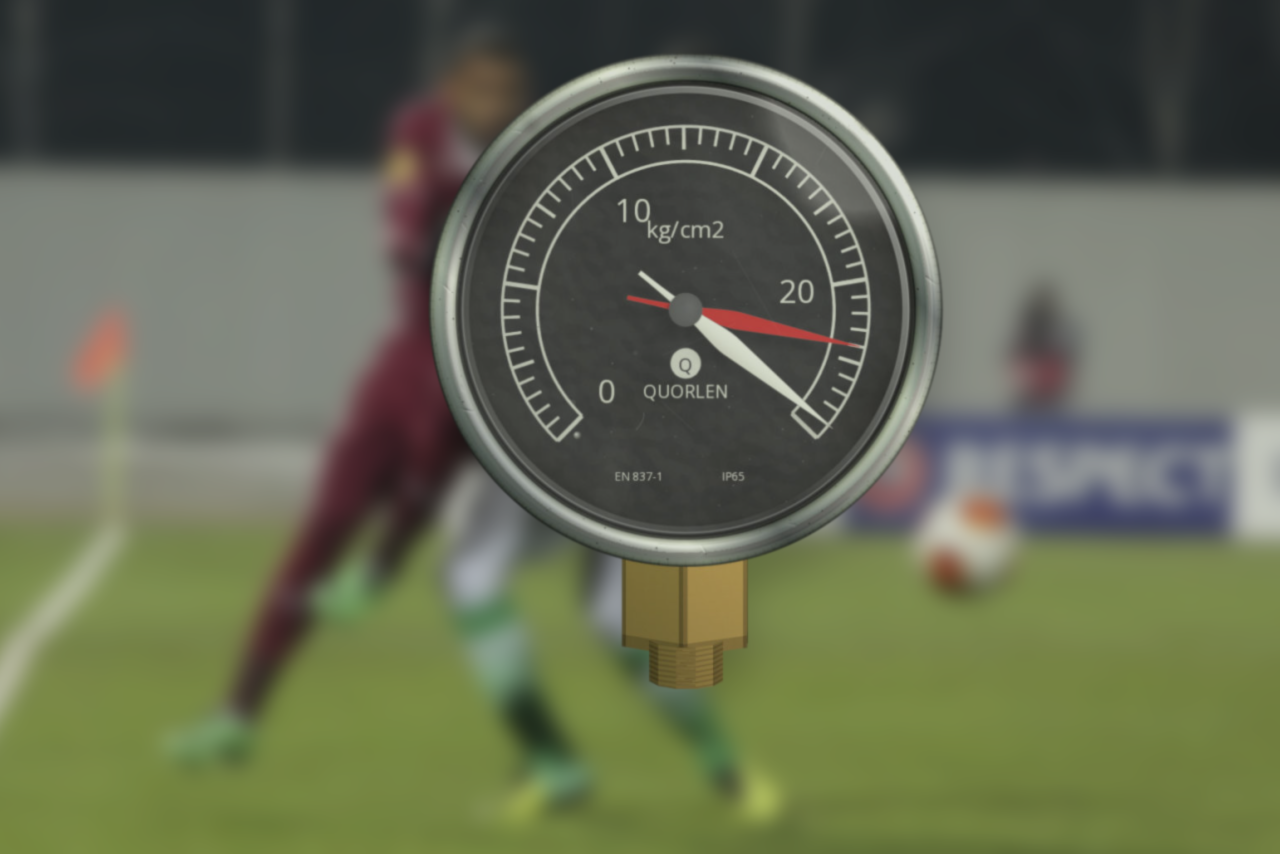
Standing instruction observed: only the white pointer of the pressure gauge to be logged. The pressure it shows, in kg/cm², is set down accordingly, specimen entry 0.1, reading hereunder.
24.5
